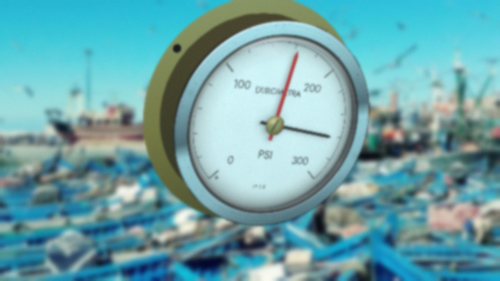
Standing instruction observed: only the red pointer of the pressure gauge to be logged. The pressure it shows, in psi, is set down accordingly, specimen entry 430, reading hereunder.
160
